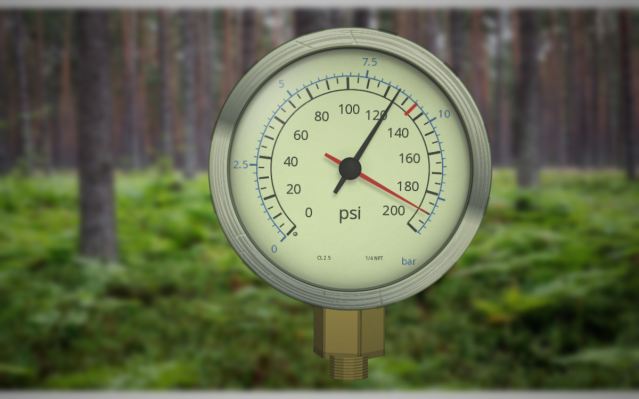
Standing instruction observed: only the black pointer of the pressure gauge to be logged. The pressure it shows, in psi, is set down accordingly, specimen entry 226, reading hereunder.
125
